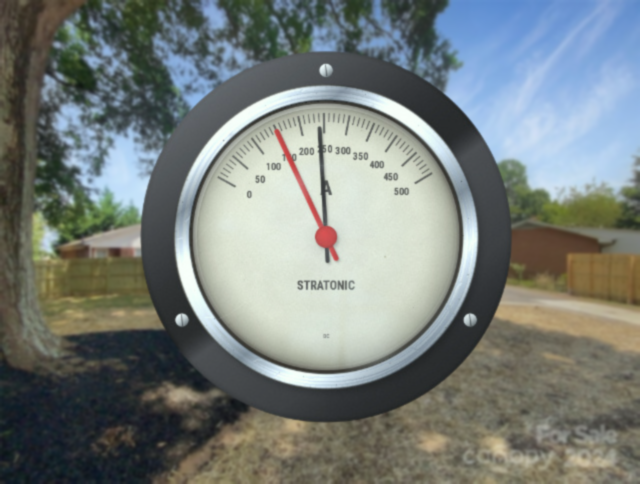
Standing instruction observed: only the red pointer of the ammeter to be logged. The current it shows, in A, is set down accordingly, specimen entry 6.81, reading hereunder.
150
